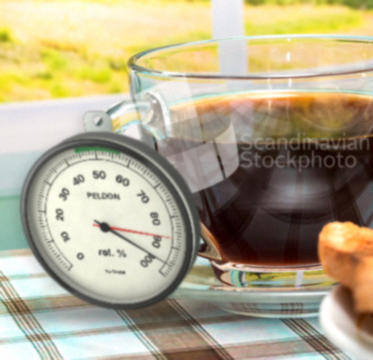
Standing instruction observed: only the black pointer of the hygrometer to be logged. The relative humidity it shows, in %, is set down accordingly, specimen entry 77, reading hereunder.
95
